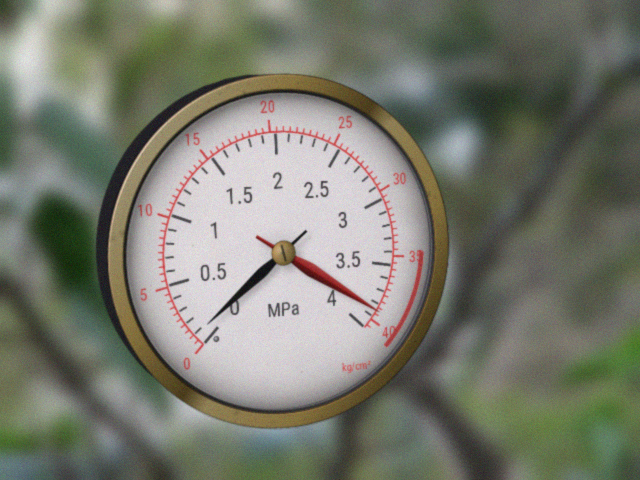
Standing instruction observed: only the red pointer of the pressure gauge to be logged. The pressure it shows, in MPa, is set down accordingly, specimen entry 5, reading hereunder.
3.85
